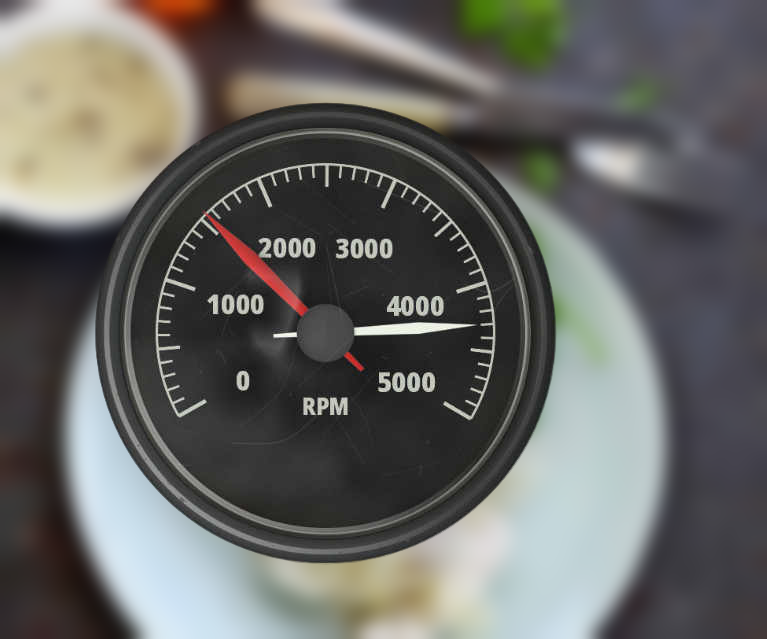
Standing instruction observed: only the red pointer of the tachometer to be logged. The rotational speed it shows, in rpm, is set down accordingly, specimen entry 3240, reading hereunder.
1550
